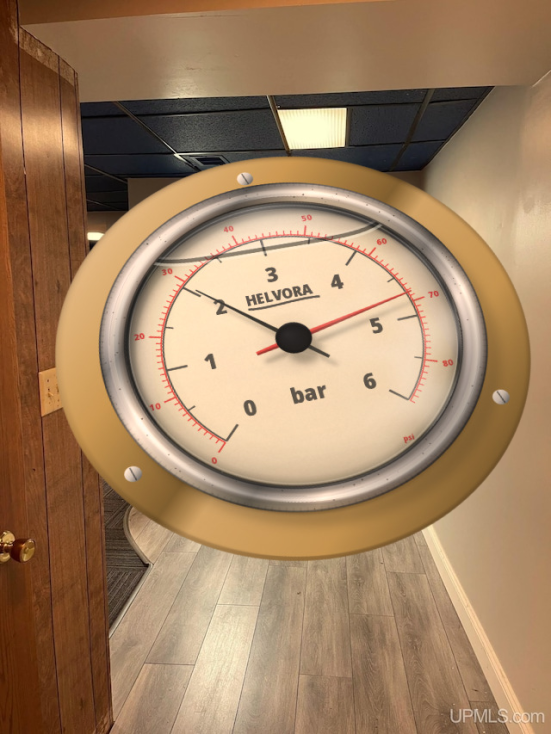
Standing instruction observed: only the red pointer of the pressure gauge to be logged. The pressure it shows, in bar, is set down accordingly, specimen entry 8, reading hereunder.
4.75
